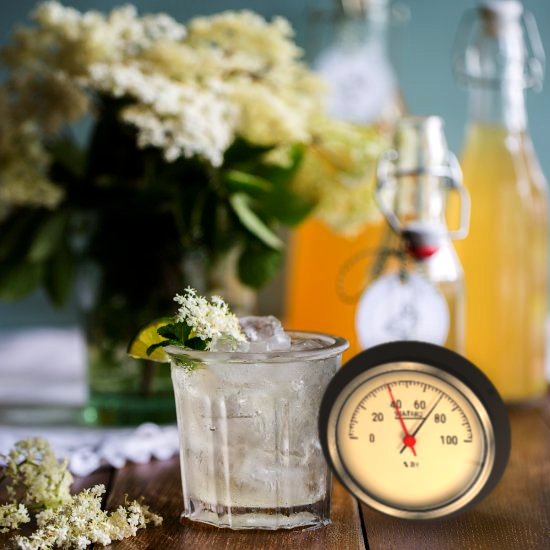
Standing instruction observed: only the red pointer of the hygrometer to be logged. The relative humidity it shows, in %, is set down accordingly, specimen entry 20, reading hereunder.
40
